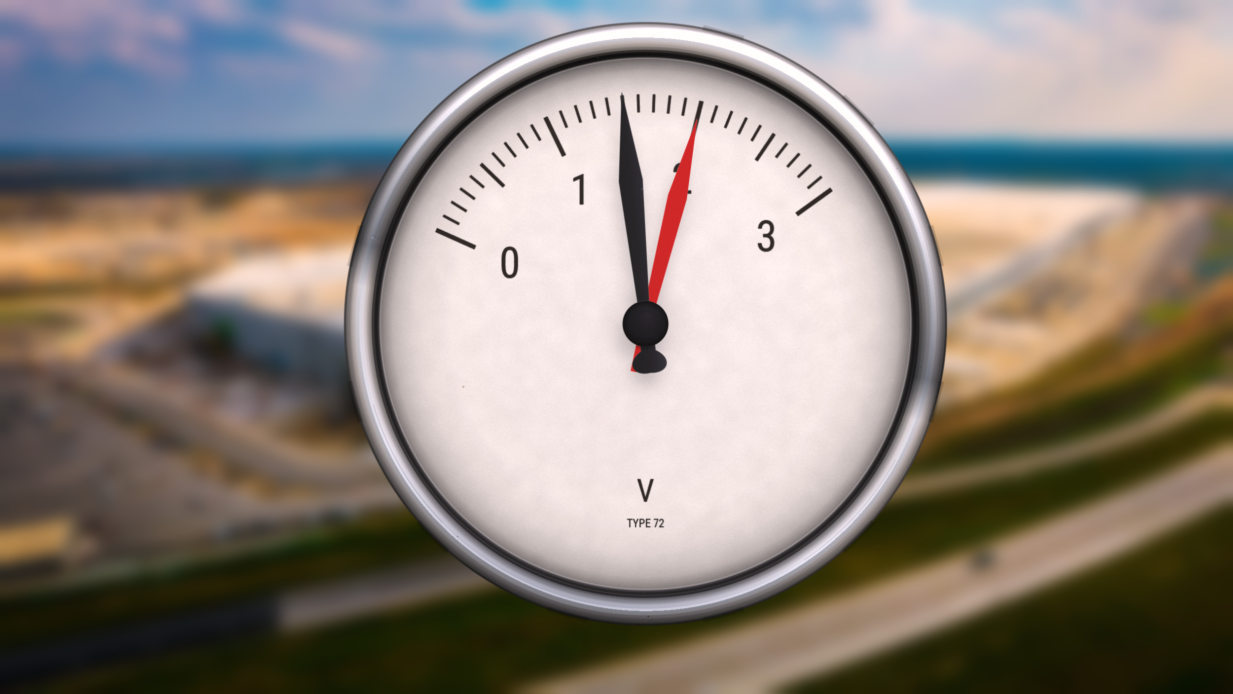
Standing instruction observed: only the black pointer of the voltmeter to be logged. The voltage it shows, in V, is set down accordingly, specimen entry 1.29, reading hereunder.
1.5
